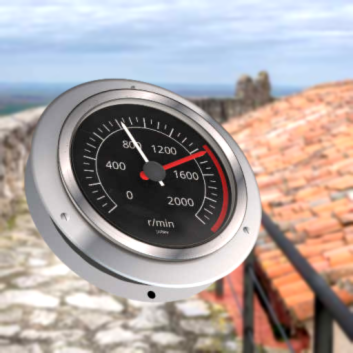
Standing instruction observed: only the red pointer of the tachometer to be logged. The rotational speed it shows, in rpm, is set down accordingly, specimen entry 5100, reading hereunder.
1450
